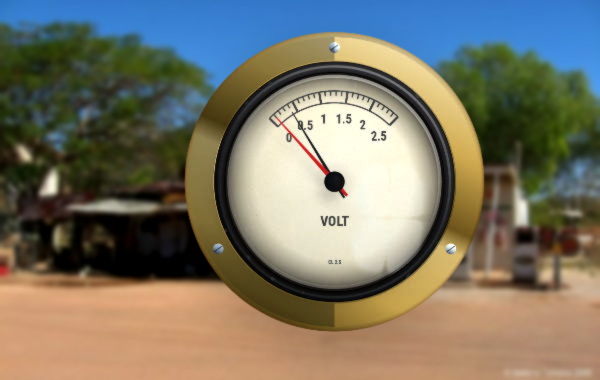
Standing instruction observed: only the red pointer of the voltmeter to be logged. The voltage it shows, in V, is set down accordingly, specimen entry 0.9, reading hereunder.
0.1
